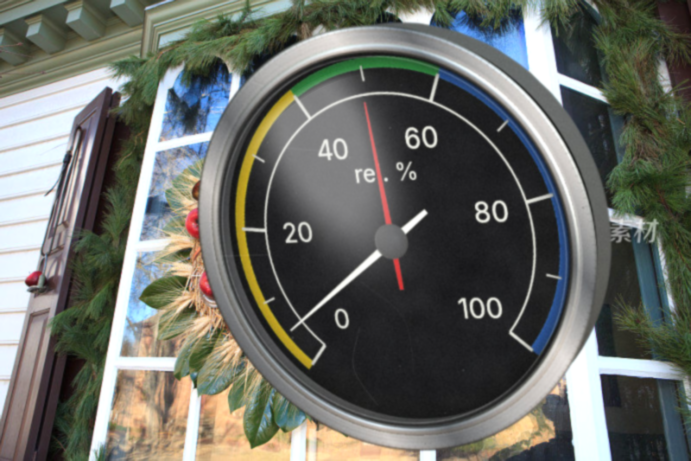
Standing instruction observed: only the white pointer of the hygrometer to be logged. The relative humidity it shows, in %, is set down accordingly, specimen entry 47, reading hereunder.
5
